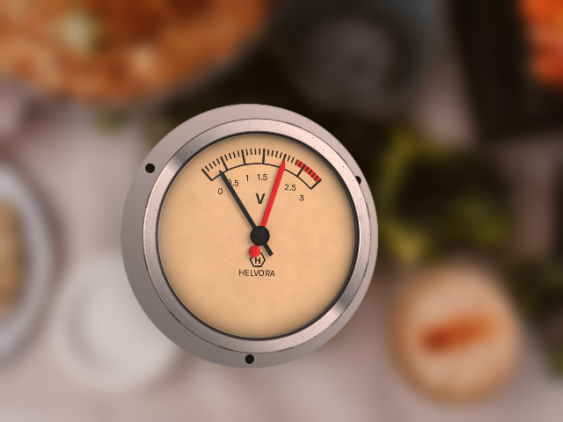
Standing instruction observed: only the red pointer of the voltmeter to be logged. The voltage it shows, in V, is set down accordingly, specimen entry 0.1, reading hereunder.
2
